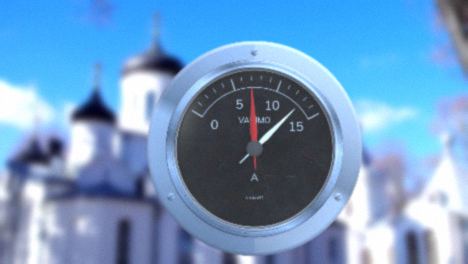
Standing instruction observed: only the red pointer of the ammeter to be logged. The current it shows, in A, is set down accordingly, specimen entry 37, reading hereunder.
7
